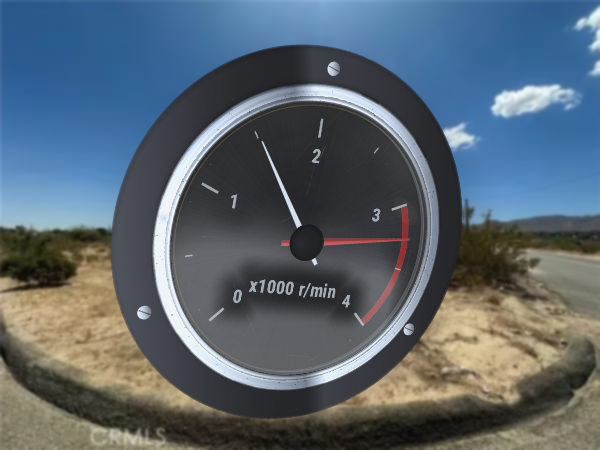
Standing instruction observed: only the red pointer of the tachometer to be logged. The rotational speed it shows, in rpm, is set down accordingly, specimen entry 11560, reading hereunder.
3250
